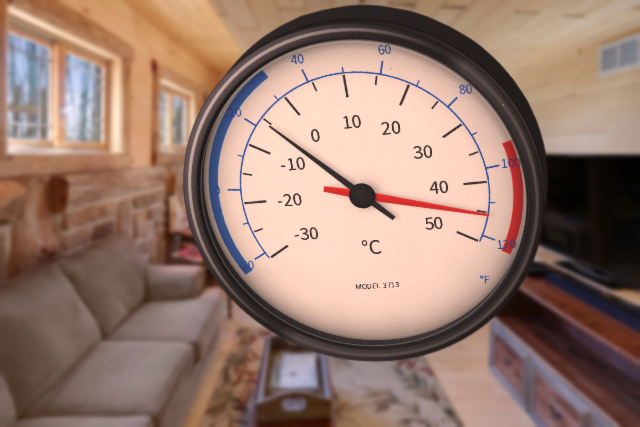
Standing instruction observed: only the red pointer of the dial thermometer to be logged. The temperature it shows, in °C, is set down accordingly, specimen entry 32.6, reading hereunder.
45
